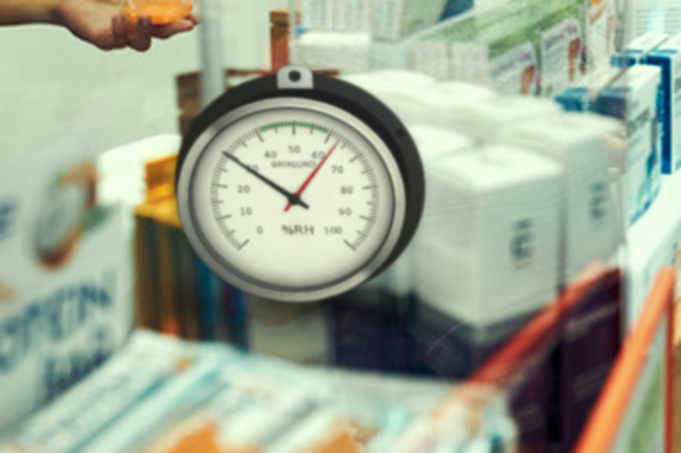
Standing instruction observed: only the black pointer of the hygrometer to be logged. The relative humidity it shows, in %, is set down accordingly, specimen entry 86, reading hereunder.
30
